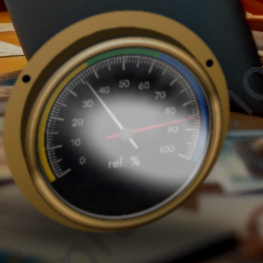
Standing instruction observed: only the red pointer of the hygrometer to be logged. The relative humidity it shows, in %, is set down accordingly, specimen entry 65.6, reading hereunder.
85
